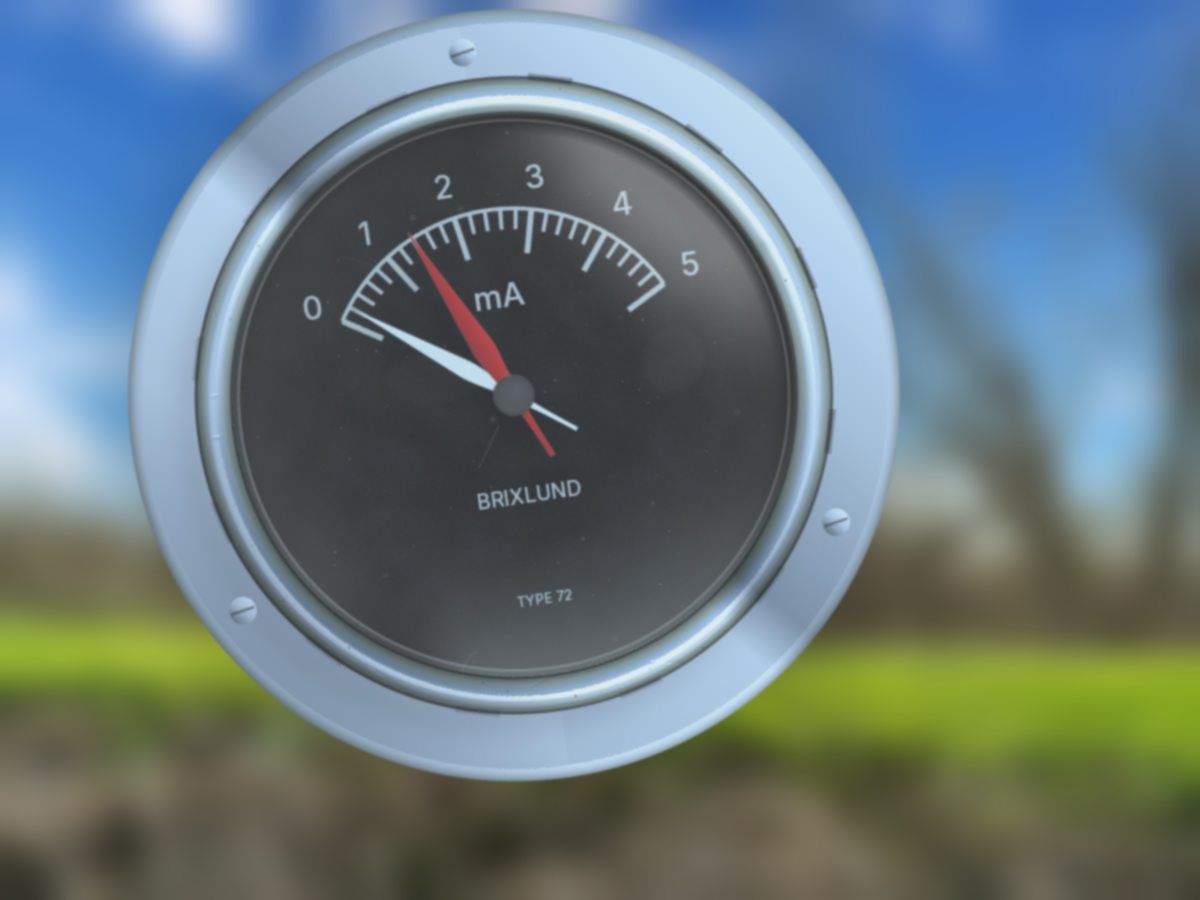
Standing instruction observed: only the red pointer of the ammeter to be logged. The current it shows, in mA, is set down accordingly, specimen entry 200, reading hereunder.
1.4
